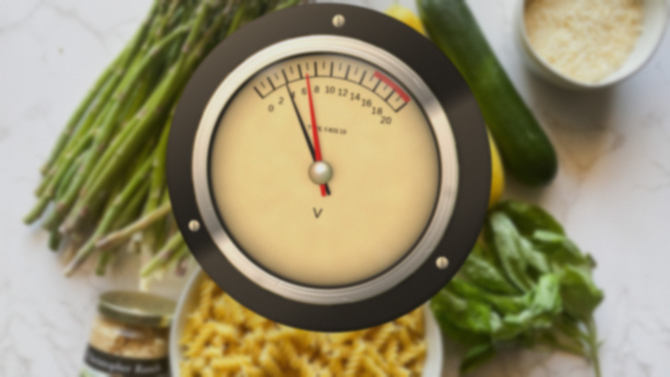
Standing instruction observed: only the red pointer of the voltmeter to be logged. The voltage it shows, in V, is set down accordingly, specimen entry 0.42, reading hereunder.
7
